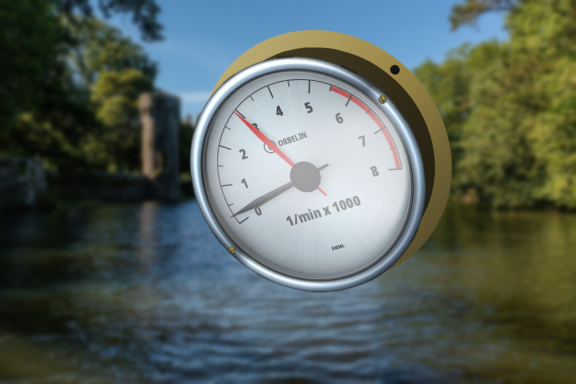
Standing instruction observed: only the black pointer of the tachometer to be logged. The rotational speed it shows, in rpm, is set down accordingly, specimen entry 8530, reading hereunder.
250
